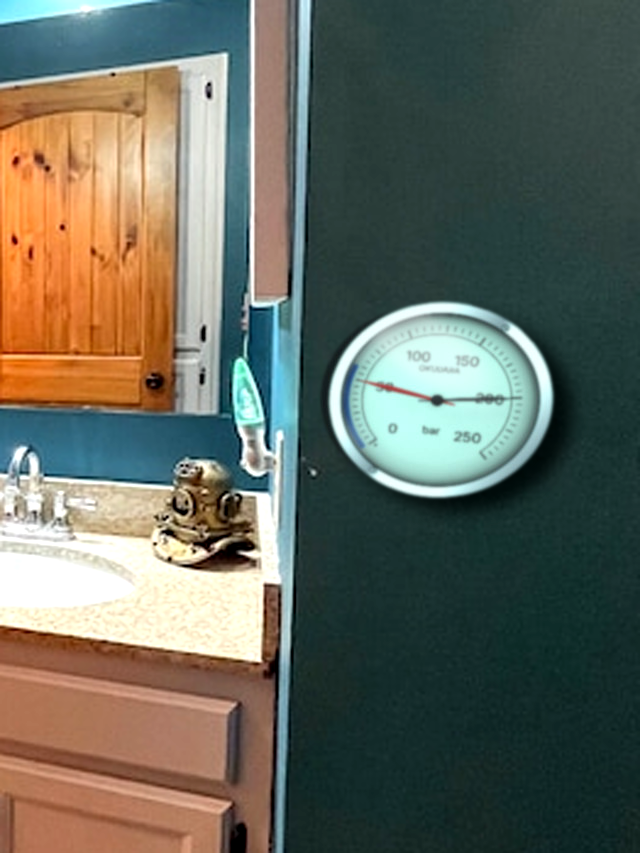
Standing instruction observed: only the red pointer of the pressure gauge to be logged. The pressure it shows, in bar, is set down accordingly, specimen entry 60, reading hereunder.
50
